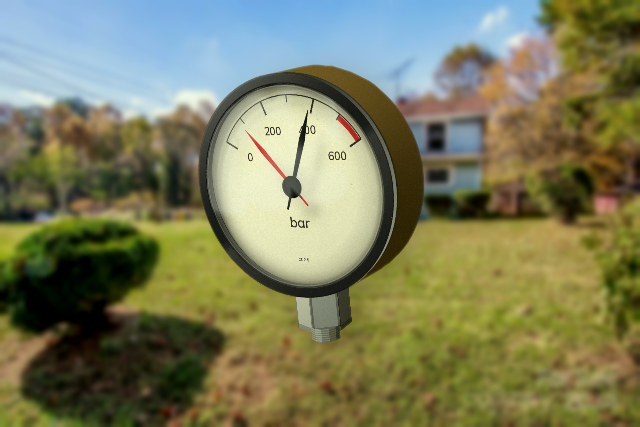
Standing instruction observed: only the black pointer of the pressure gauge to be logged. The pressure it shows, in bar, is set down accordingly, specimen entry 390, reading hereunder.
400
